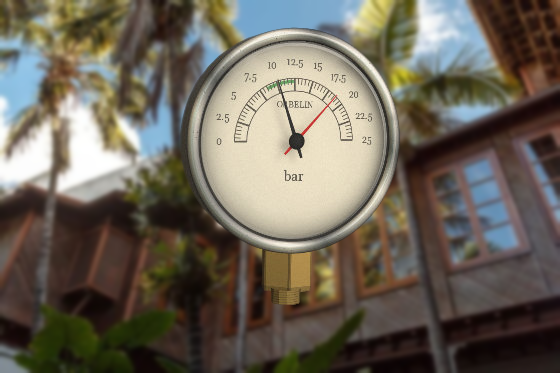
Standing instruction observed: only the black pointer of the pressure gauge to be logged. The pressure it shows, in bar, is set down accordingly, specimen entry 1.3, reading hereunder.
10
